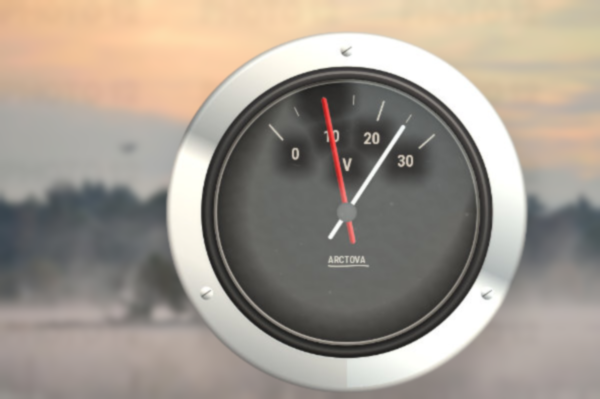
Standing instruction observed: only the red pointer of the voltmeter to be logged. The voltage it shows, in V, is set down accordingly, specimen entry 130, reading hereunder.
10
